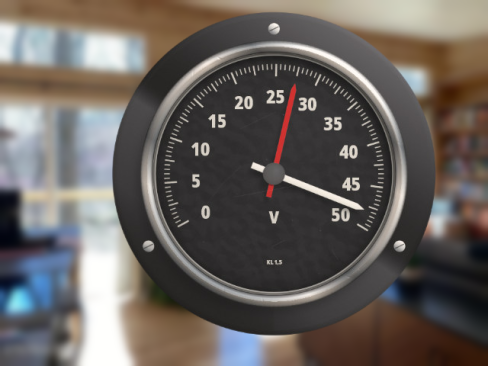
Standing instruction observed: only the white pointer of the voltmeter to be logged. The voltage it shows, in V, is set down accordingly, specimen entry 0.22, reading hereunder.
48
